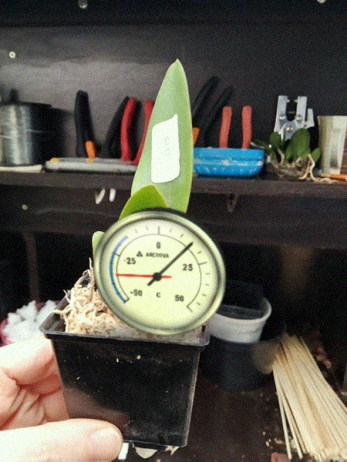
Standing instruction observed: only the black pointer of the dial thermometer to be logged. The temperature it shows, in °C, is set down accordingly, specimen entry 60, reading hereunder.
15
